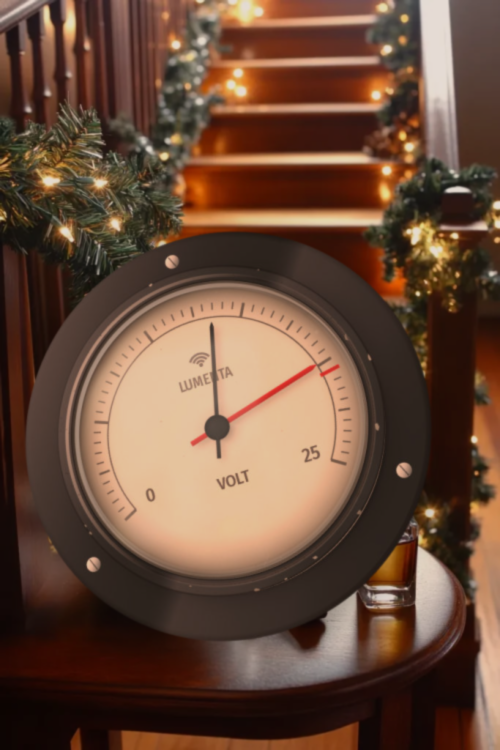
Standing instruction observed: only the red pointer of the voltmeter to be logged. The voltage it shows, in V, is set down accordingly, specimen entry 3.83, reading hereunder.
20
